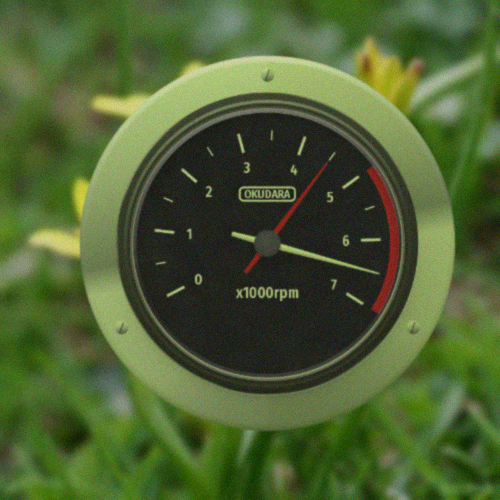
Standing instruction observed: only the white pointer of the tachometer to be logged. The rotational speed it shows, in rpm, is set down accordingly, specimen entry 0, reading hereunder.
6500
